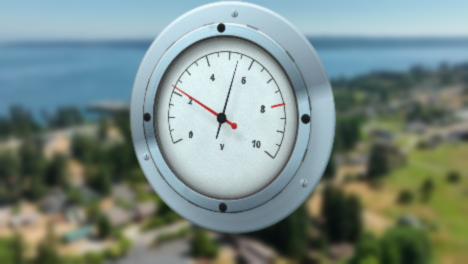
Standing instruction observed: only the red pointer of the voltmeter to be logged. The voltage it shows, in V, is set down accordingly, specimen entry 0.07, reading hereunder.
2.25
